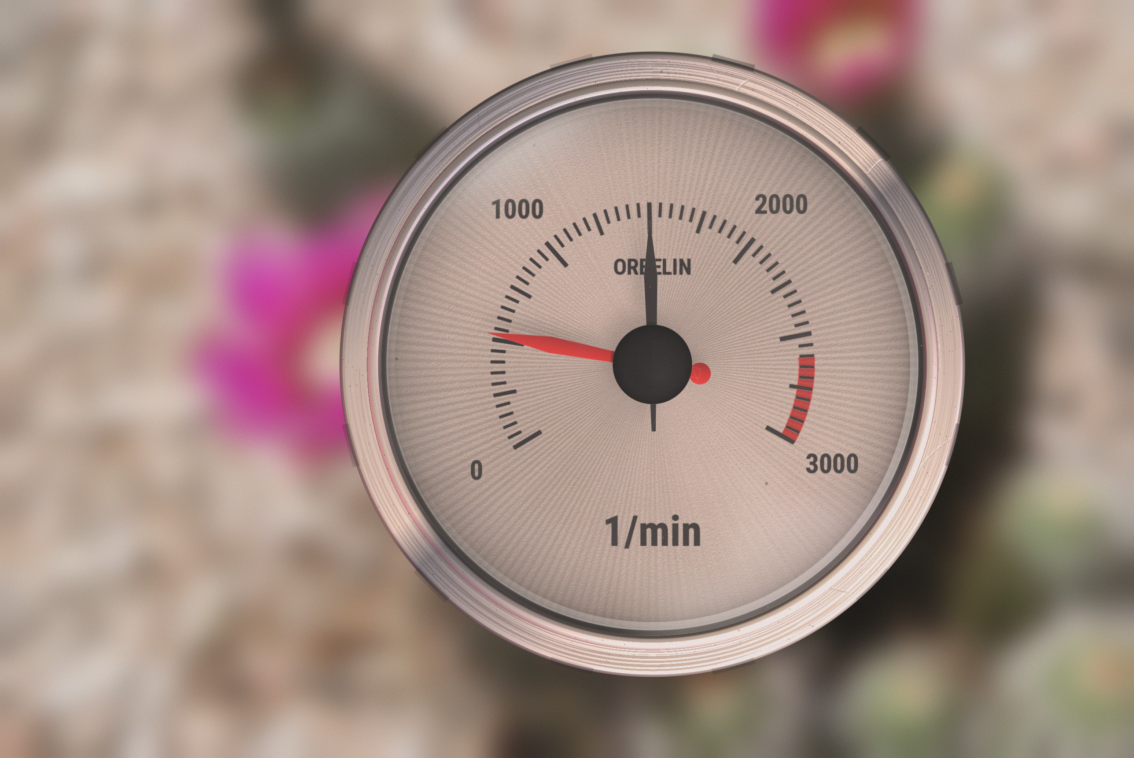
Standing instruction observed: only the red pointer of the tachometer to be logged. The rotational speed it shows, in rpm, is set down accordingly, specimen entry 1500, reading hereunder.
525
